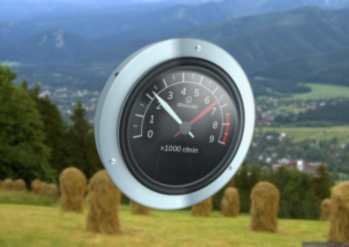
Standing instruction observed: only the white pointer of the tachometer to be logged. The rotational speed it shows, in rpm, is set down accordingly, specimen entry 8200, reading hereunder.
2250
